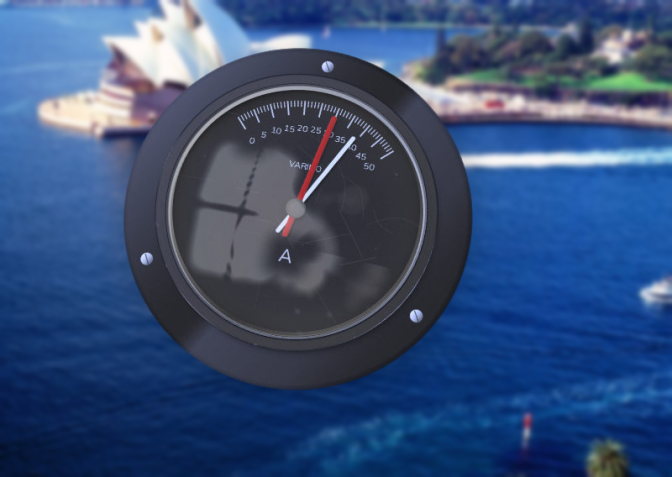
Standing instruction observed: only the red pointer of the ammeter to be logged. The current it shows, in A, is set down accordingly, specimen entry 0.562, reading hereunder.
30
